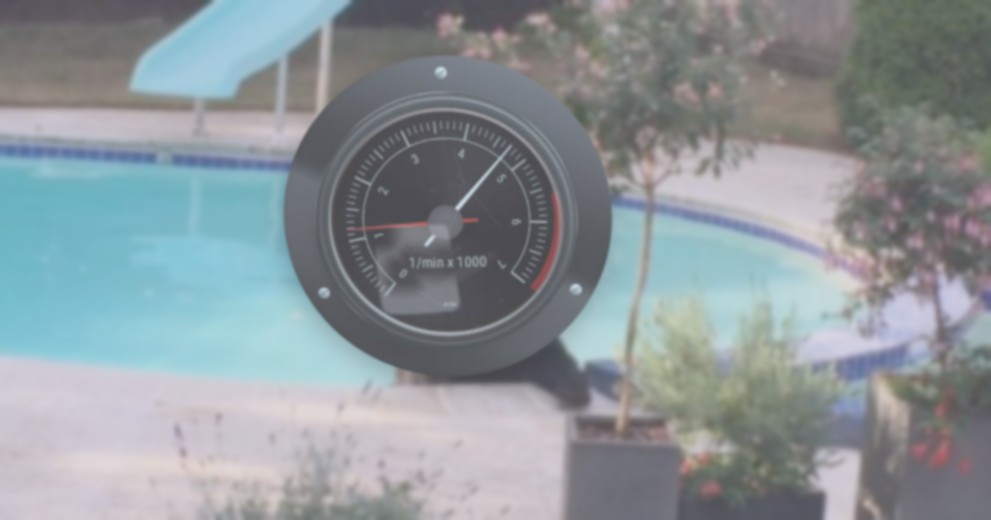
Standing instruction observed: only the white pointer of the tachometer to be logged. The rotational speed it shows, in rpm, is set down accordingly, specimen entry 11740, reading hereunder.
4700
